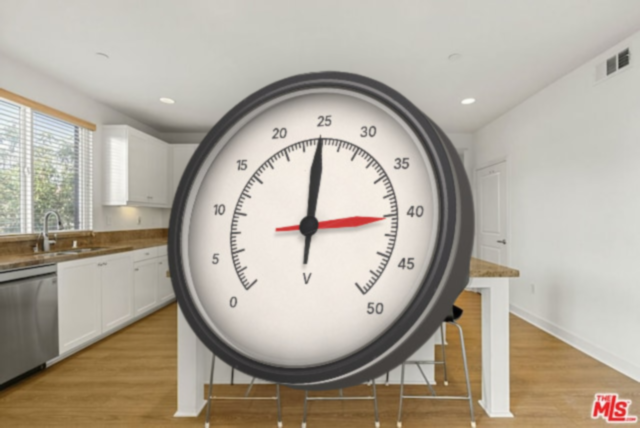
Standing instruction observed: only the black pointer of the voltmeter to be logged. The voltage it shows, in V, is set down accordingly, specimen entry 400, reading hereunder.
25
